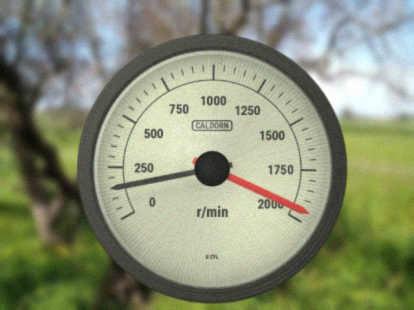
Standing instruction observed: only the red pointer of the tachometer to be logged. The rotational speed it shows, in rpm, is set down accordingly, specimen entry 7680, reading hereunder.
1950
